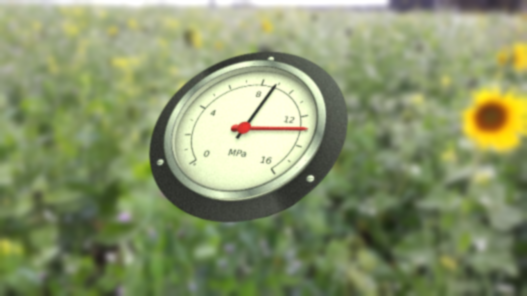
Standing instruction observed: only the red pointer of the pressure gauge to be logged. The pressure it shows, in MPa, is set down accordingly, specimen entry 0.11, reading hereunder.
13
